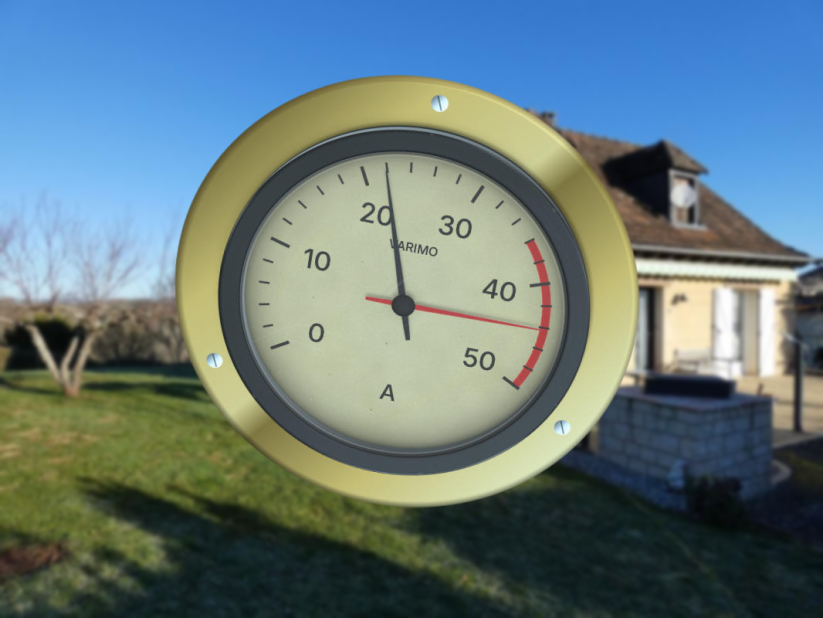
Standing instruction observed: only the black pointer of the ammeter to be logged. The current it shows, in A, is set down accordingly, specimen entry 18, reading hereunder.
22
